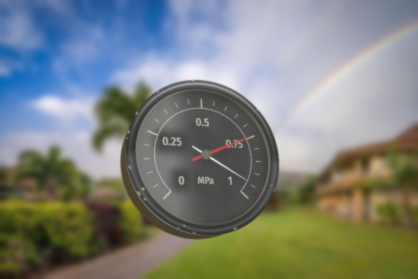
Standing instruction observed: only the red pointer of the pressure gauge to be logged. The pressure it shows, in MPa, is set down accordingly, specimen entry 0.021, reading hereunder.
0.75
